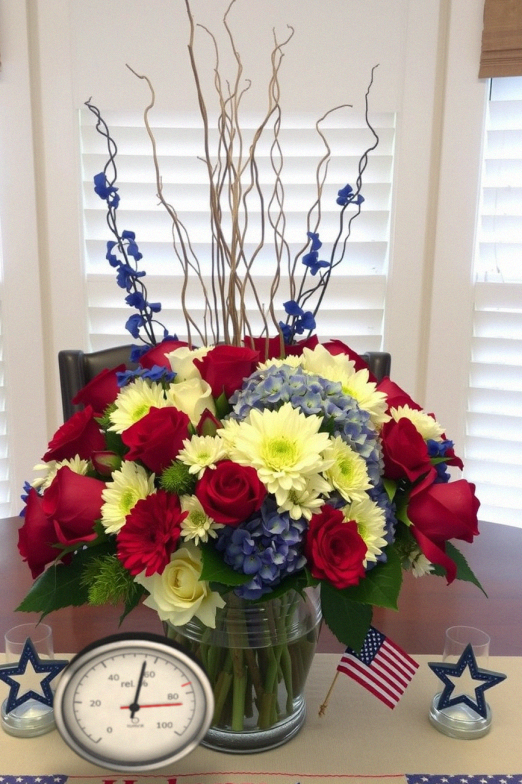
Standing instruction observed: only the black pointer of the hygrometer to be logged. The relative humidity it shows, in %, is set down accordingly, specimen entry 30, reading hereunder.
56
